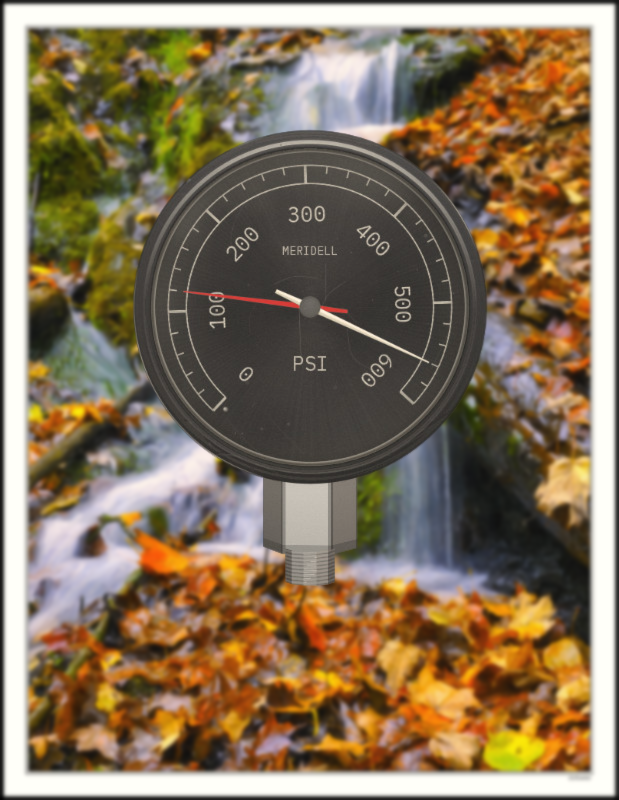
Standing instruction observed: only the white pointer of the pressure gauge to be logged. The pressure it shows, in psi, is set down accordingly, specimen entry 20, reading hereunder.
560
